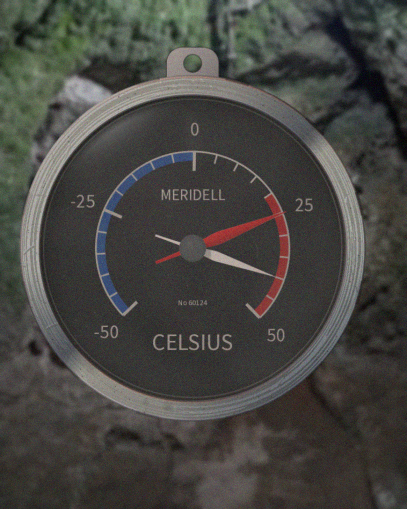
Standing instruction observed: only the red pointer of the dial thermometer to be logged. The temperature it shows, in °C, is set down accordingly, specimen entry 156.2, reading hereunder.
25
